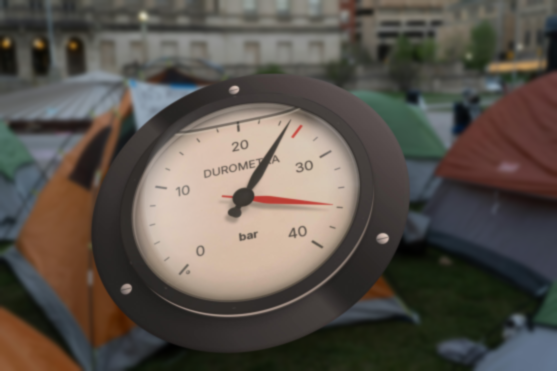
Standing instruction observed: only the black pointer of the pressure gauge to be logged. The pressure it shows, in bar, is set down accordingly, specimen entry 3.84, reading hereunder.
25
